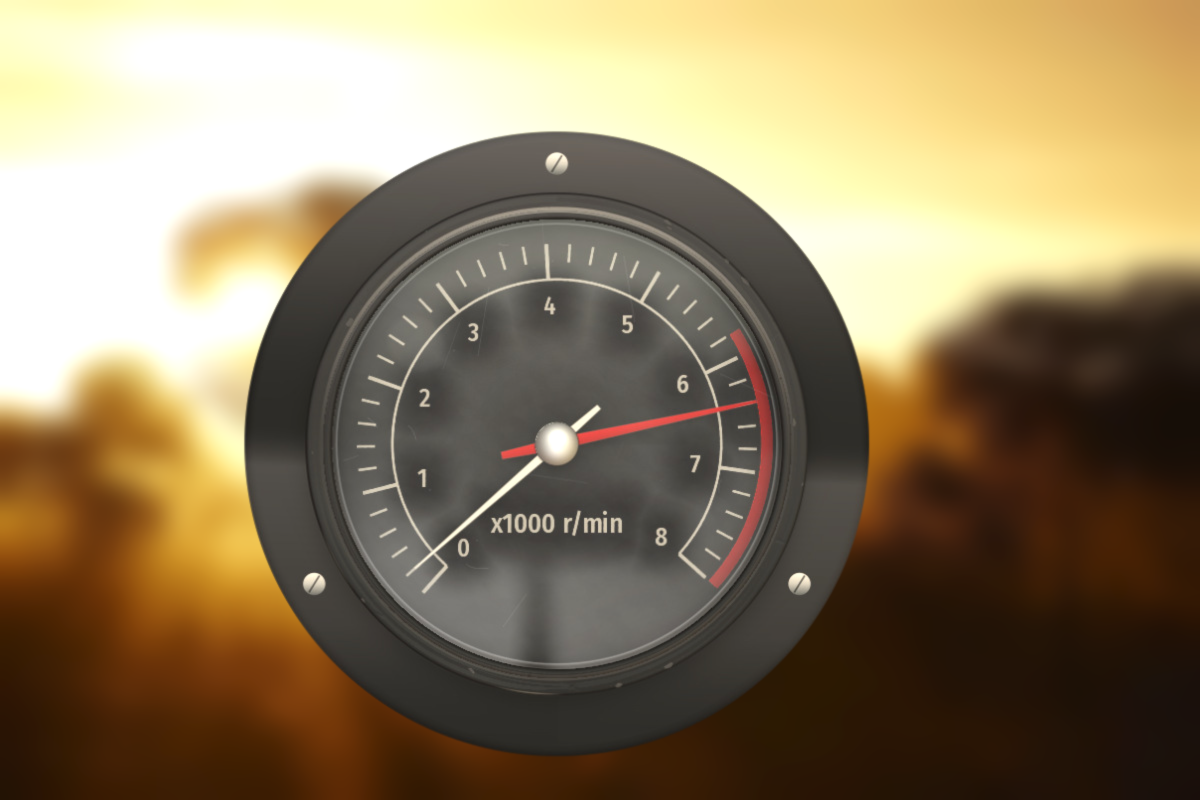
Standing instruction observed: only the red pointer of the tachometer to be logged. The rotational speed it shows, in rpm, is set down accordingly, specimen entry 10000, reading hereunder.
6400
